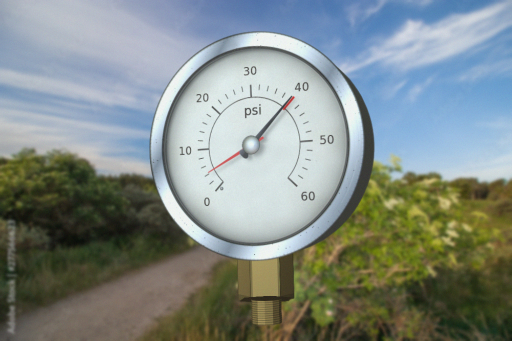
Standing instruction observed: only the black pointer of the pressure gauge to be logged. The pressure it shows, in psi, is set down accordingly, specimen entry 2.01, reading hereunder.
40
